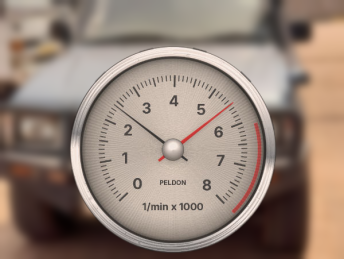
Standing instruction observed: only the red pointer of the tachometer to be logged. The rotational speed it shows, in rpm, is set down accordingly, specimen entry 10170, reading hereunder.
5500
